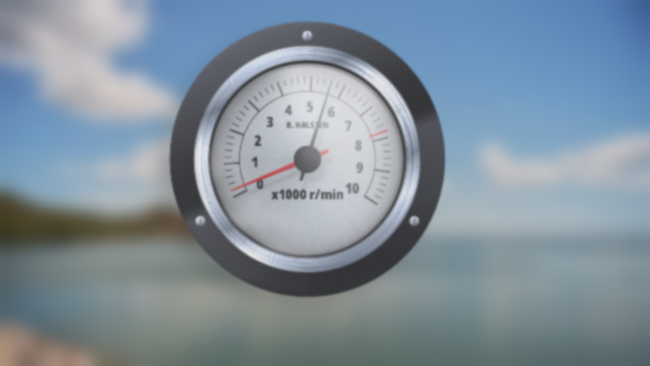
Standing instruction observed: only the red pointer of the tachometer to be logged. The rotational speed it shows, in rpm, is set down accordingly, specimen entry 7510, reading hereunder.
200
